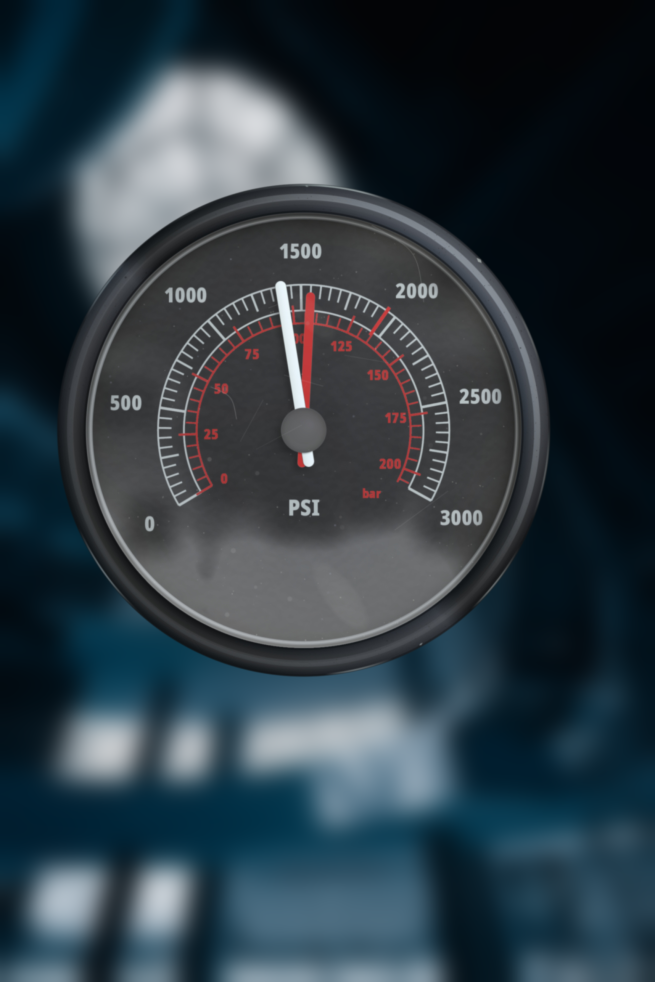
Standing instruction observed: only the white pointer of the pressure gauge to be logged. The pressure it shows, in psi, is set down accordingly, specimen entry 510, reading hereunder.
1400
